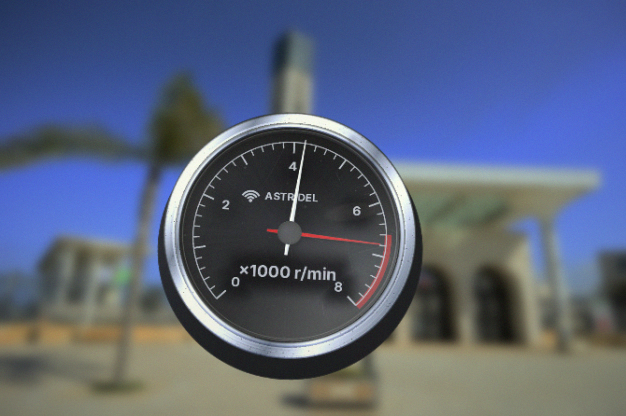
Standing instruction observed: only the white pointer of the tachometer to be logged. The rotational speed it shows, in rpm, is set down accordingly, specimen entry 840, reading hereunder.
4200
